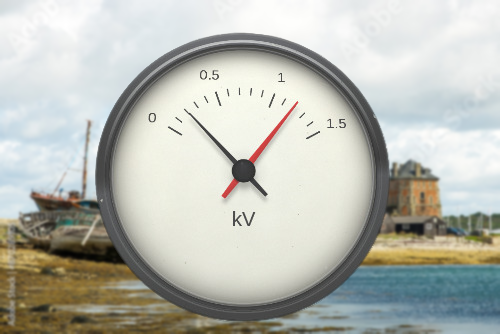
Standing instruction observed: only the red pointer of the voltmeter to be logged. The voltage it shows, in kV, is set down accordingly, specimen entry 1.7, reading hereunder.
1.2
